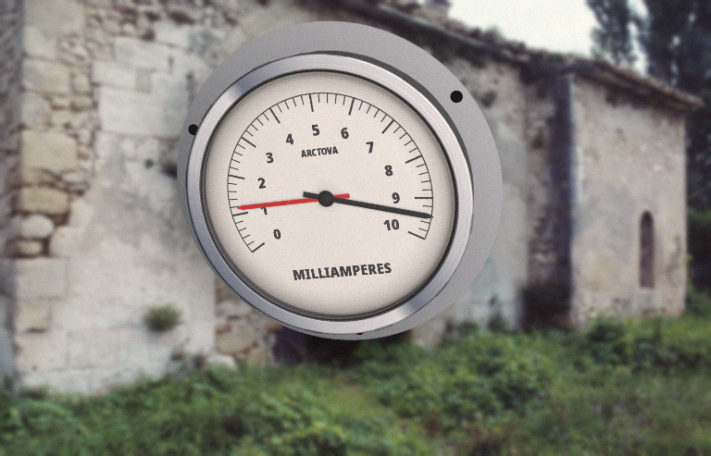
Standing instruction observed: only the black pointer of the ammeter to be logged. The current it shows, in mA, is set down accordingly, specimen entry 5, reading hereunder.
9.4
